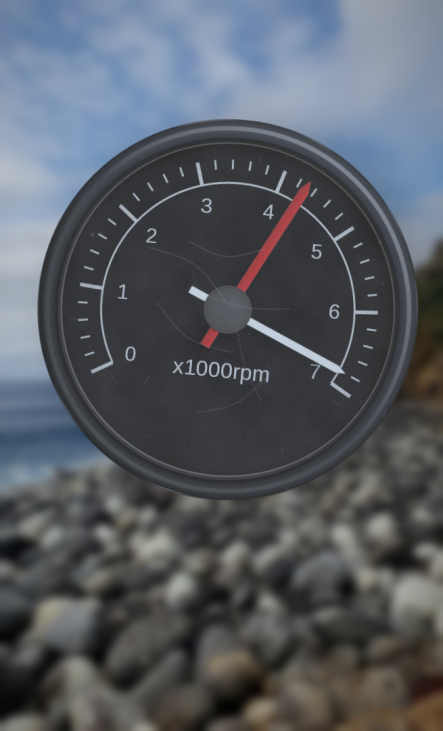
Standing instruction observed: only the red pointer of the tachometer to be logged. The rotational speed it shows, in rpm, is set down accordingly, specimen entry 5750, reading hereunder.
4300
